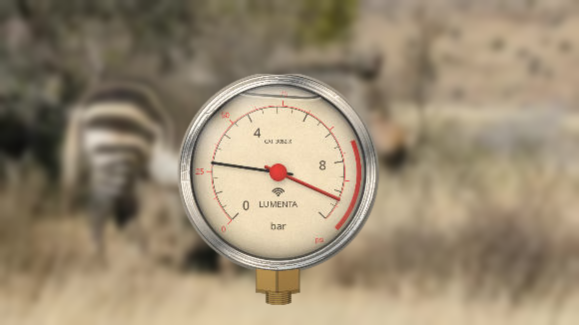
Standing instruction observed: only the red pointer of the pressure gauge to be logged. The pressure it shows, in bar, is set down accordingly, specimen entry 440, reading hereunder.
9.25
